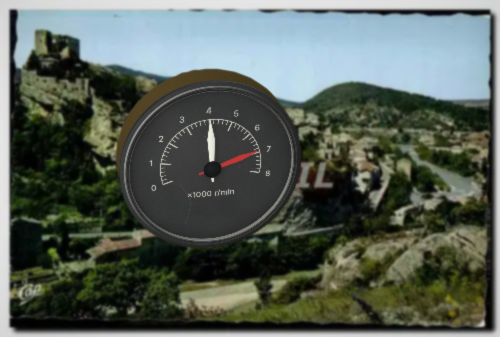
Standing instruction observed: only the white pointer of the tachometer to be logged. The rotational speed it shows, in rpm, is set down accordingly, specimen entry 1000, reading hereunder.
4000
